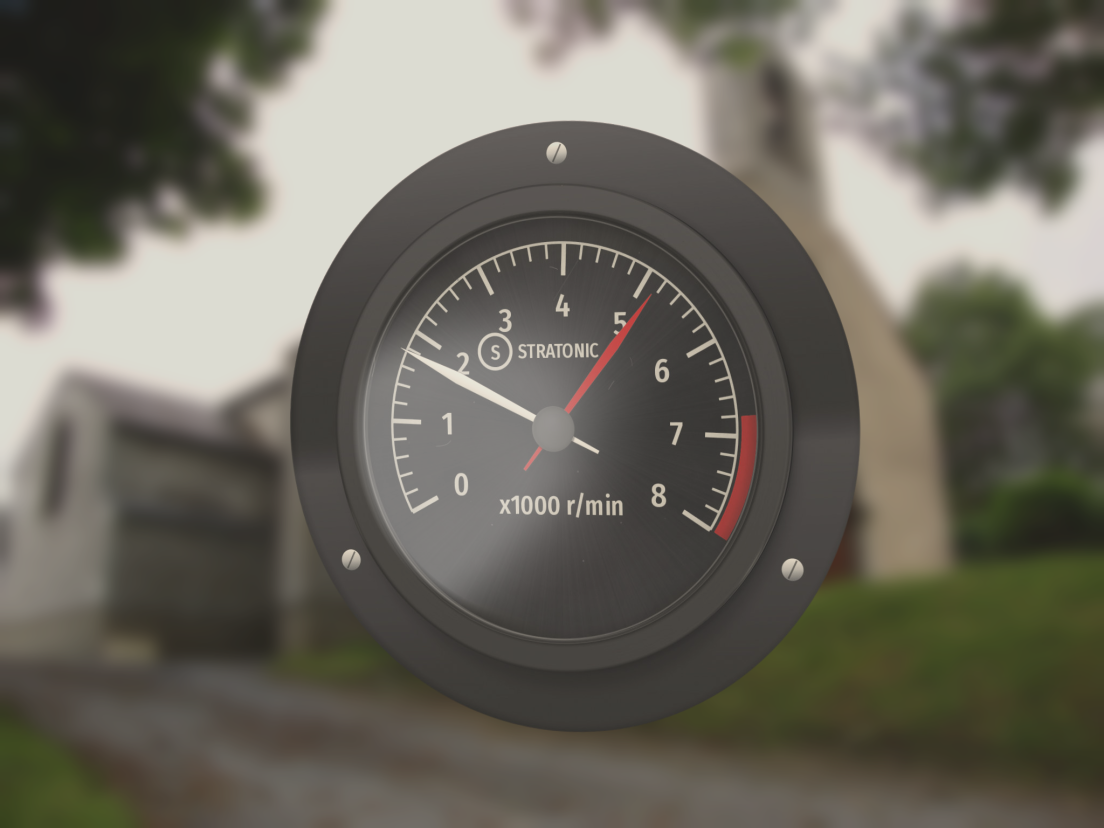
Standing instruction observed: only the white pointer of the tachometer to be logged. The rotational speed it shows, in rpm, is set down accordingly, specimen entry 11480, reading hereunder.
1800
